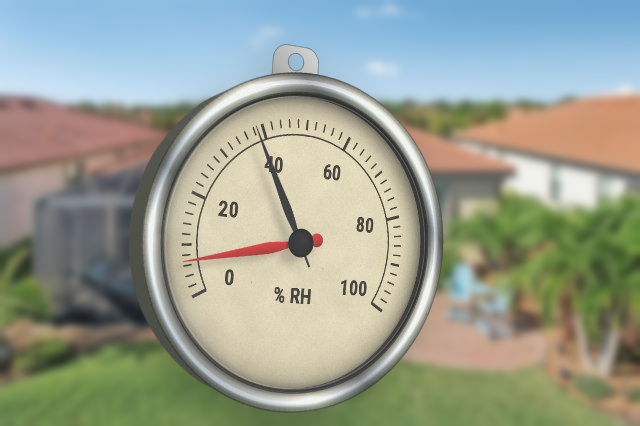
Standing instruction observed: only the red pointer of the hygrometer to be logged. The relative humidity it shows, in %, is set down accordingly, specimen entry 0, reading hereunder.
7
